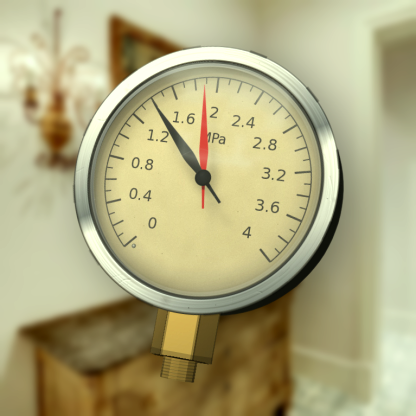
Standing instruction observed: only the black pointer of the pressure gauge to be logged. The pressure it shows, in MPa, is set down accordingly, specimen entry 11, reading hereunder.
1.4
